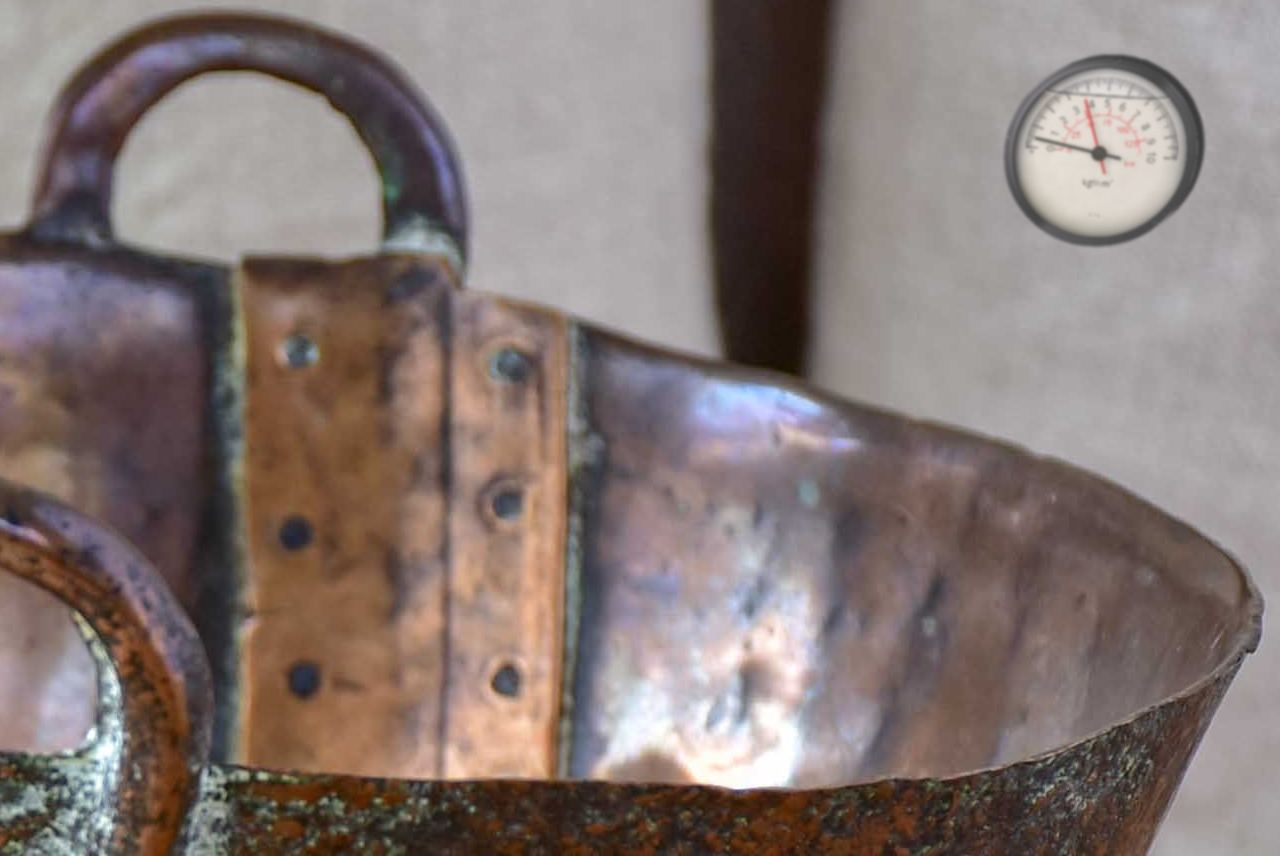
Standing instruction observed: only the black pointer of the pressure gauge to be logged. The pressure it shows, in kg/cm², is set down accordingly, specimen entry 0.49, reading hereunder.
0.5
